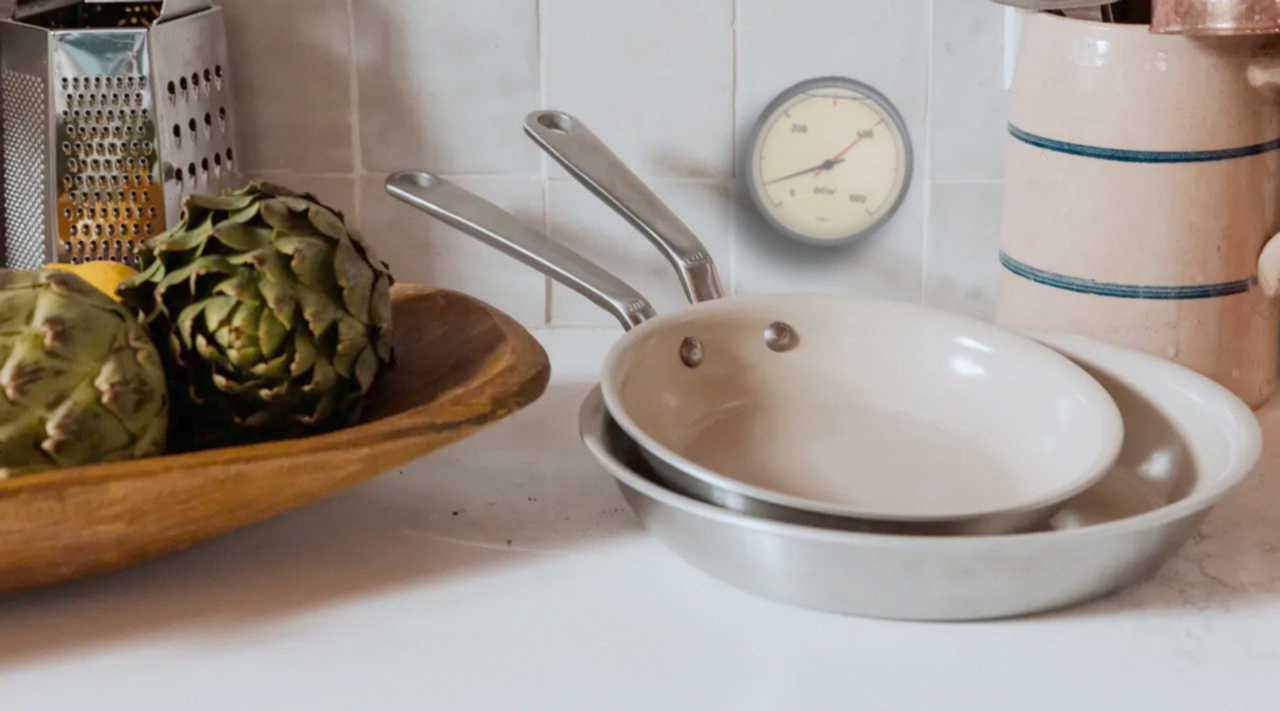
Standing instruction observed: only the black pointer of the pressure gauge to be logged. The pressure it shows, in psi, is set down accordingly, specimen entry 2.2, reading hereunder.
50
